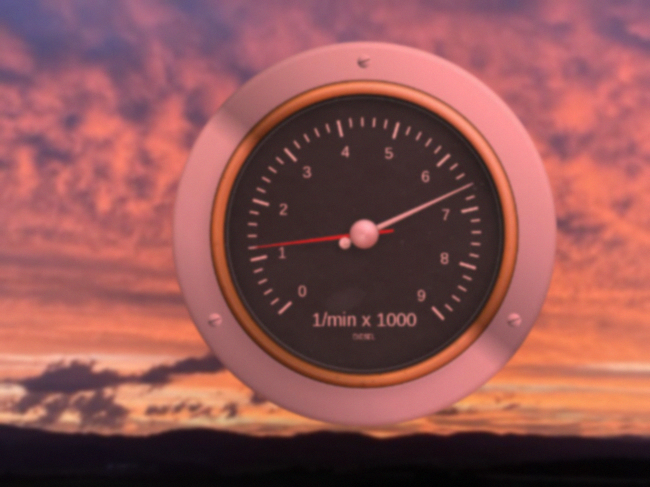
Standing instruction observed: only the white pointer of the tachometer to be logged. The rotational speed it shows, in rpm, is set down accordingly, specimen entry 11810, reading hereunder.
6600
